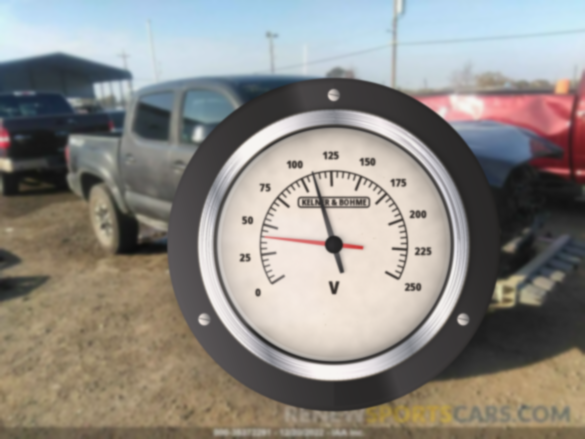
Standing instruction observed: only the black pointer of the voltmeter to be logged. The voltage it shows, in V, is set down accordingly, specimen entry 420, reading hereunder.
110
